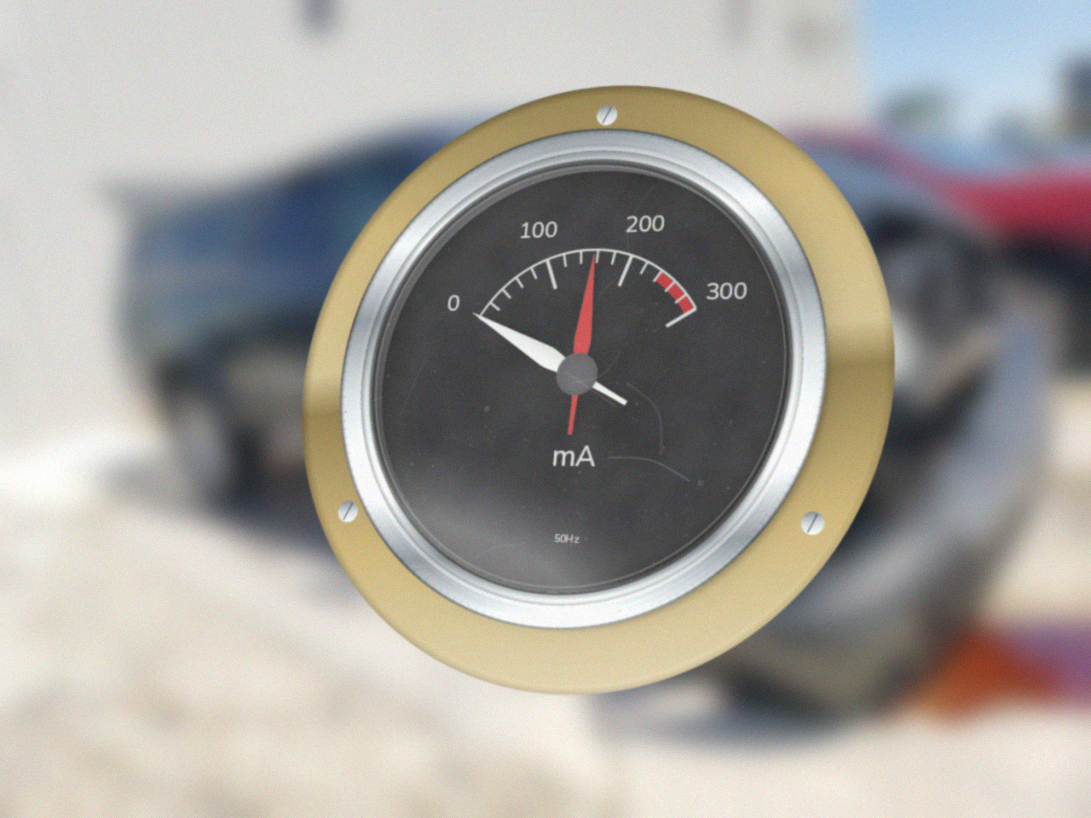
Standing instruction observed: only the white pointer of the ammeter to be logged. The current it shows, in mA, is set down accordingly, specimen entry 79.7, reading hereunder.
0
